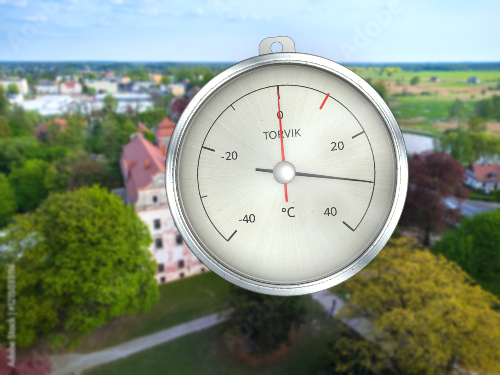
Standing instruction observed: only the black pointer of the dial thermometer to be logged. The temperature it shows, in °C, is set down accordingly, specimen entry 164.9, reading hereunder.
30
